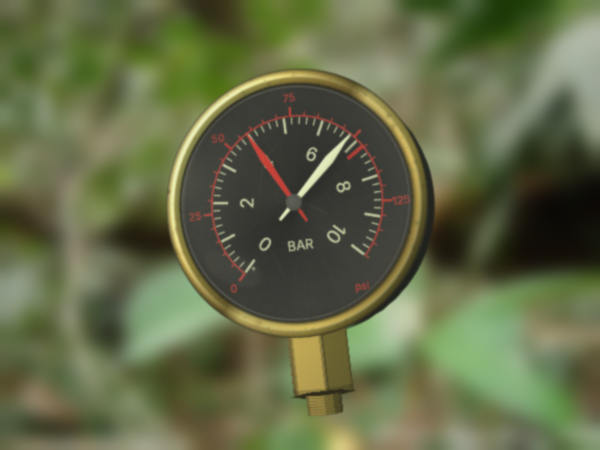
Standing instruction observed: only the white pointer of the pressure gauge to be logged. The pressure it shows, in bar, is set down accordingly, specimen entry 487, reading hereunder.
6.8
